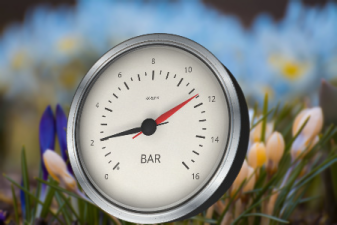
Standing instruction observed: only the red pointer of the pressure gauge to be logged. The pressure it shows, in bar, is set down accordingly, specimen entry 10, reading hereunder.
11.5
